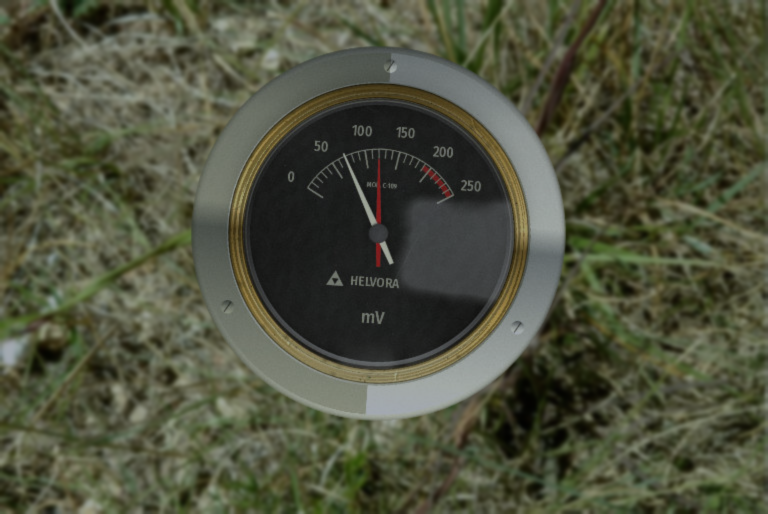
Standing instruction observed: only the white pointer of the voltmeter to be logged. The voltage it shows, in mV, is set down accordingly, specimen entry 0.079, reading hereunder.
70
